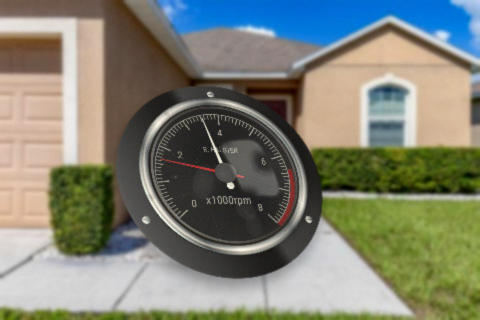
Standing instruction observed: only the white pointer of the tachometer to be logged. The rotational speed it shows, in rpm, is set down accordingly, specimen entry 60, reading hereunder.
3500
